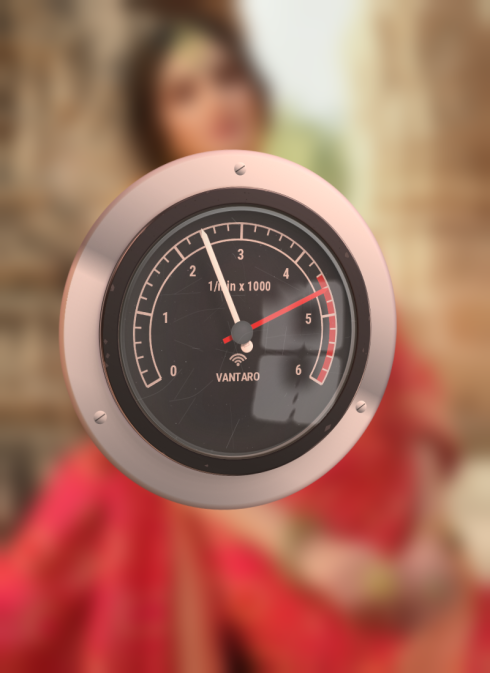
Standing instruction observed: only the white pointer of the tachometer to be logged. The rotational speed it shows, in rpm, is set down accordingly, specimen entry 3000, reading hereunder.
2400
